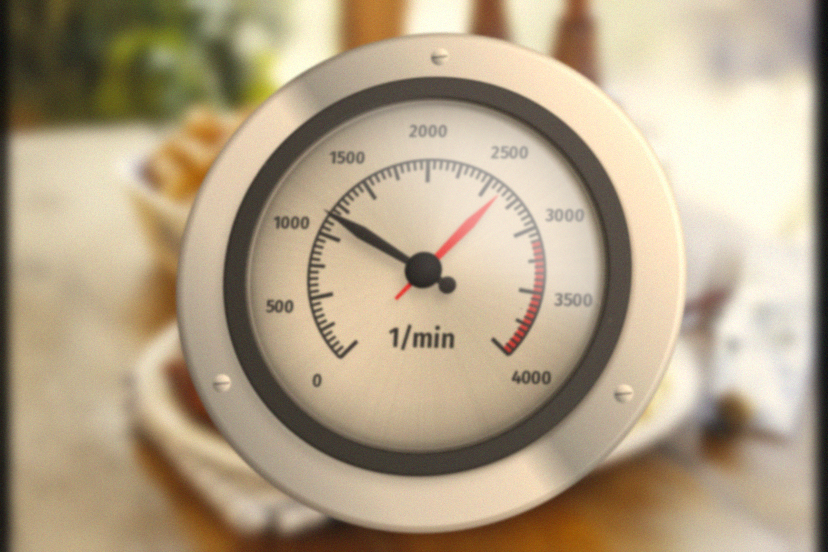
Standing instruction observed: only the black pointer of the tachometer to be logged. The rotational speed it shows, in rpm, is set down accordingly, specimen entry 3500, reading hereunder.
1150
